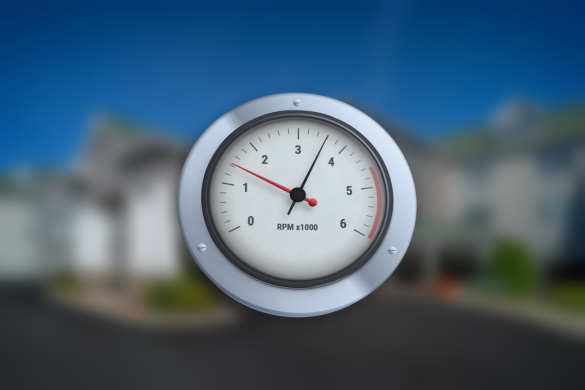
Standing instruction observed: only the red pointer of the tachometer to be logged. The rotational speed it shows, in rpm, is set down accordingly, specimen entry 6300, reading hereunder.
1400
